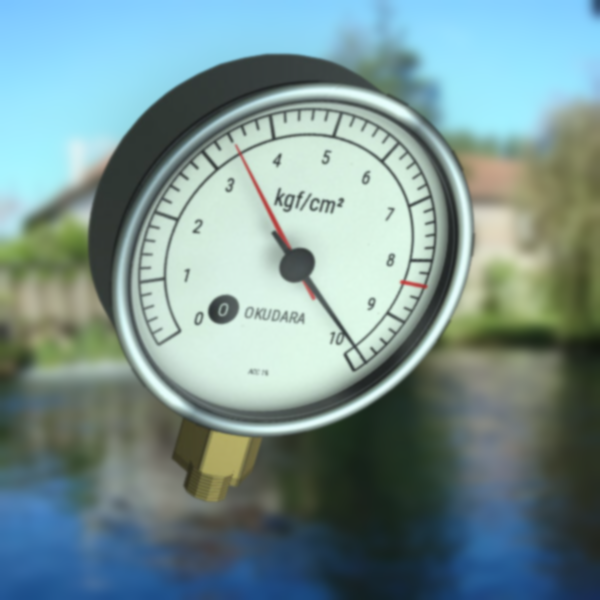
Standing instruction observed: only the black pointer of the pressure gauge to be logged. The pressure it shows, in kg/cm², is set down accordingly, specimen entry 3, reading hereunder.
9.8
